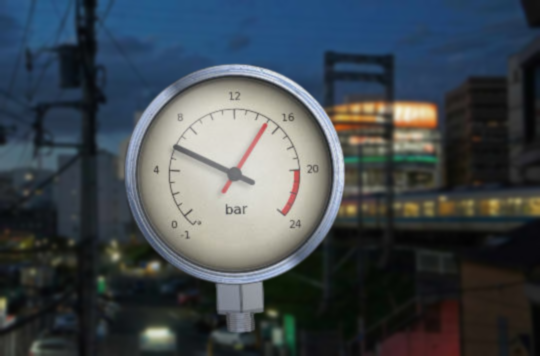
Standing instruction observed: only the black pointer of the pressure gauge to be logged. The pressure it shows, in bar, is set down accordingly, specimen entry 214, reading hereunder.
6
